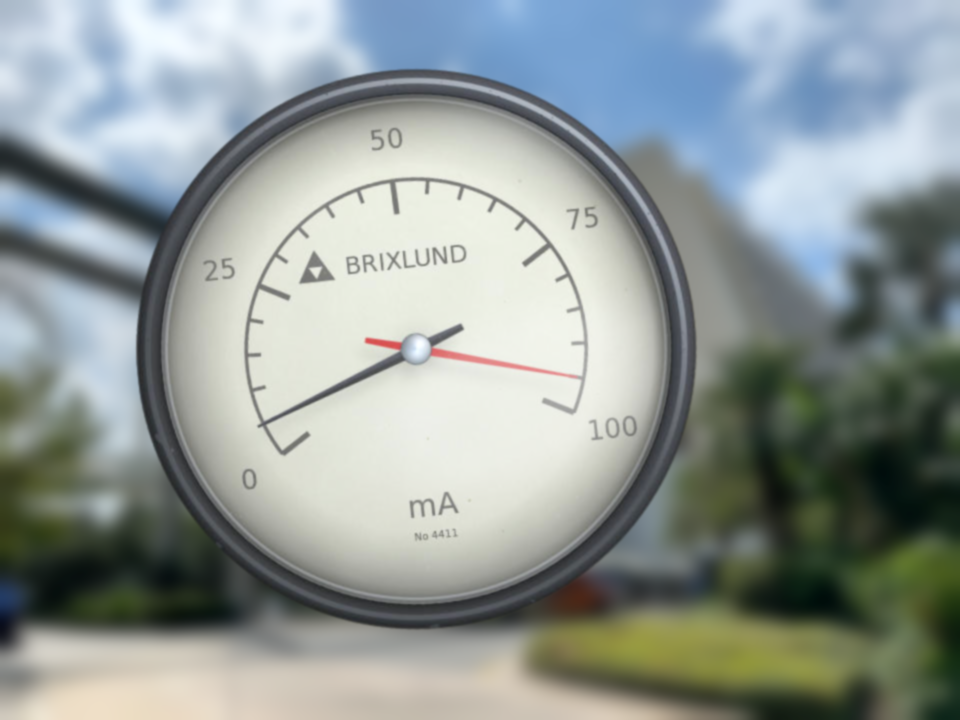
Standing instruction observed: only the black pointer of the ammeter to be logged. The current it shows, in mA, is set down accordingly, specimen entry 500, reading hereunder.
5
